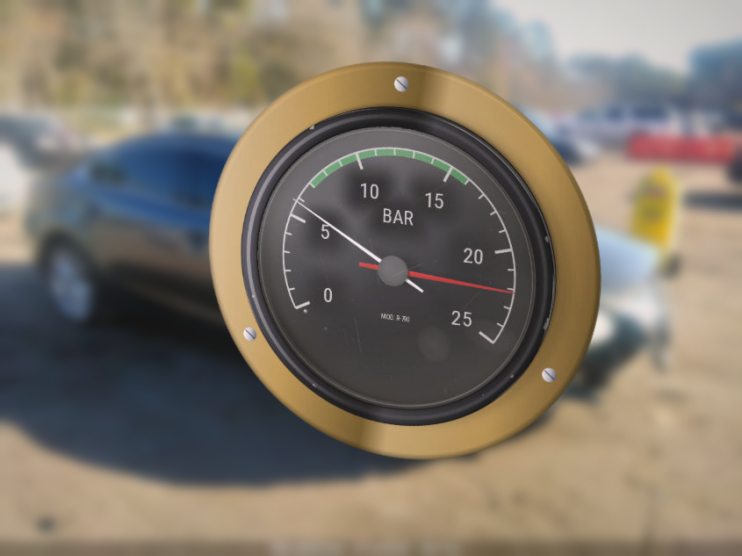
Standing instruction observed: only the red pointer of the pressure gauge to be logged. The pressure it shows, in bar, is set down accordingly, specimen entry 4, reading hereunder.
22
